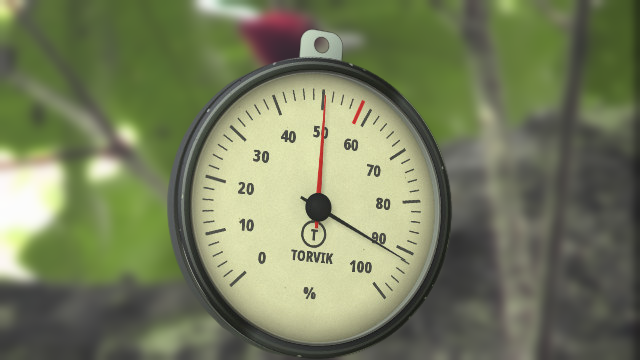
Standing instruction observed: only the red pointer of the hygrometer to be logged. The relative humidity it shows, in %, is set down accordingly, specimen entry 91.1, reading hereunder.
50
